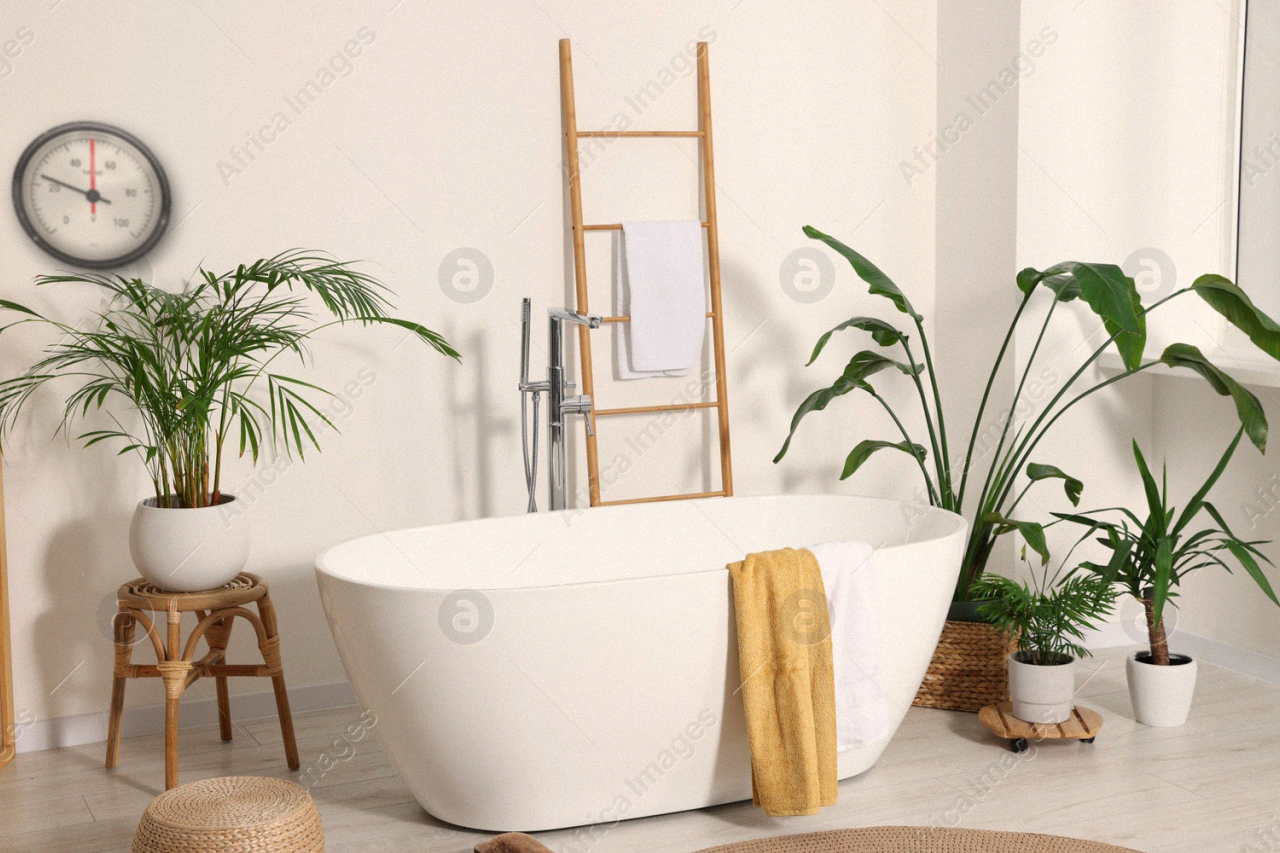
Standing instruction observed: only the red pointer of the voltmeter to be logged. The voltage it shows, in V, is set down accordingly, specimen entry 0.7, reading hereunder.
50
